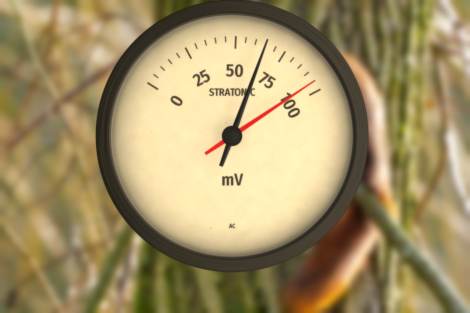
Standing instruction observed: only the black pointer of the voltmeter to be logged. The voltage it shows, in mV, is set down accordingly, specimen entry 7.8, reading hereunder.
65
